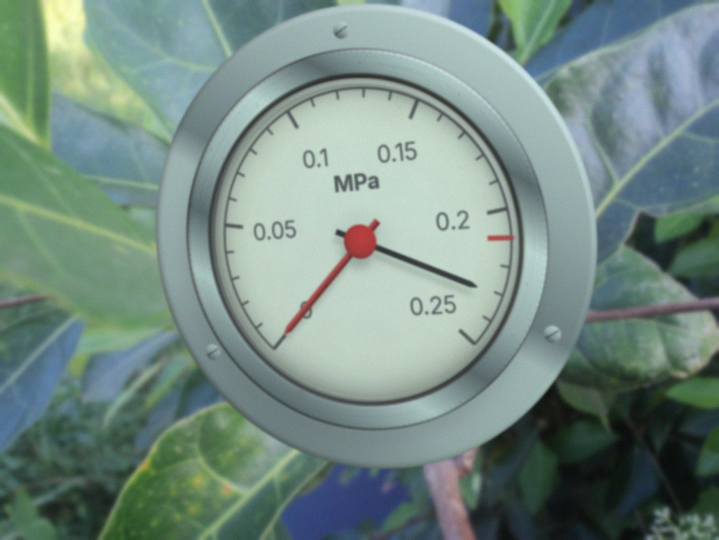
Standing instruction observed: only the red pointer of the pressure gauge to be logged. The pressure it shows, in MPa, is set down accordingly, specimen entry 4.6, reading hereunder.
0
